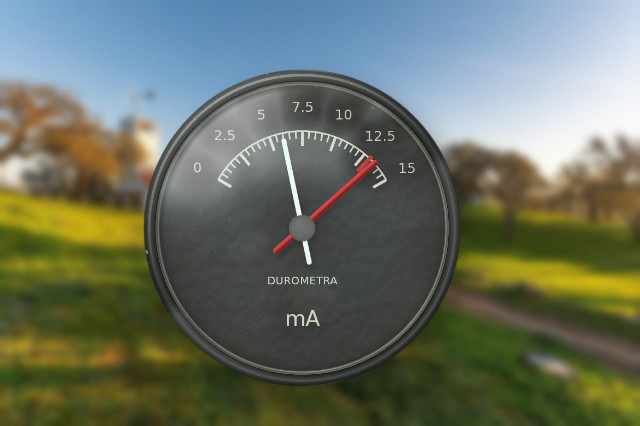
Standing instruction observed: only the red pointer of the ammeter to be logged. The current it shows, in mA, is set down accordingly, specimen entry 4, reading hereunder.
13.5
